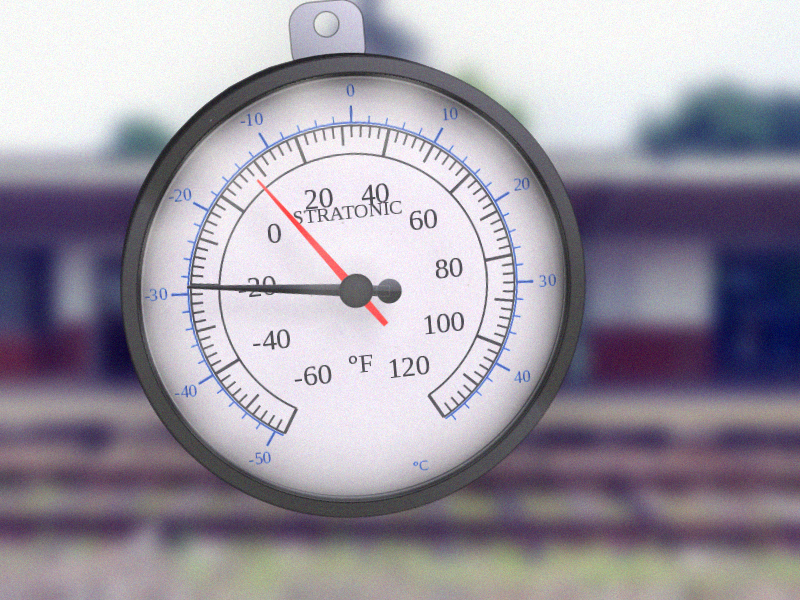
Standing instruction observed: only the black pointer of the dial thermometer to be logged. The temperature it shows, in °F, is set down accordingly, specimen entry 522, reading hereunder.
-20
